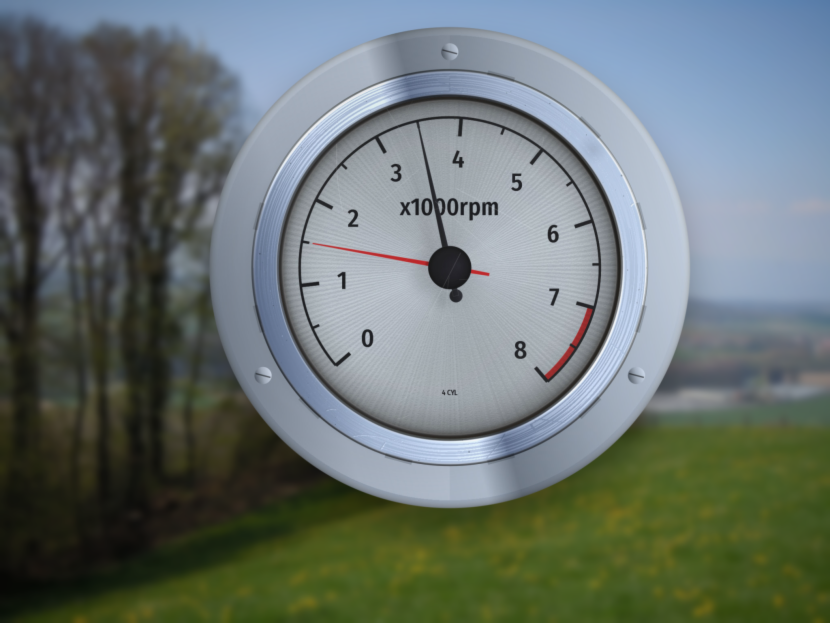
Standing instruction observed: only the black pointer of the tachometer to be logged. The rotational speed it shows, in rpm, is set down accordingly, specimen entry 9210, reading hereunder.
3500
